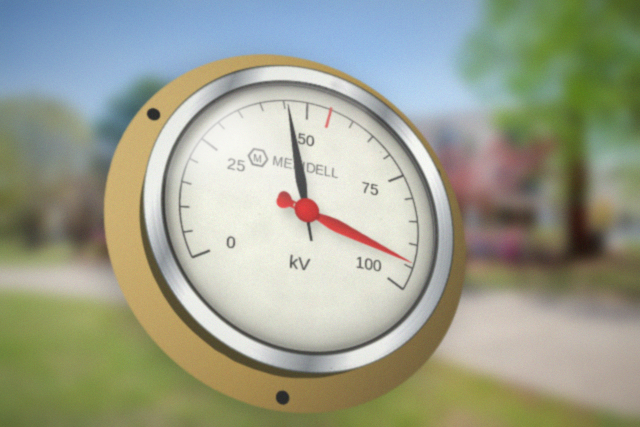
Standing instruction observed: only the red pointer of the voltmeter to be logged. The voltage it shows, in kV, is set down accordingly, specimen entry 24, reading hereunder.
95
